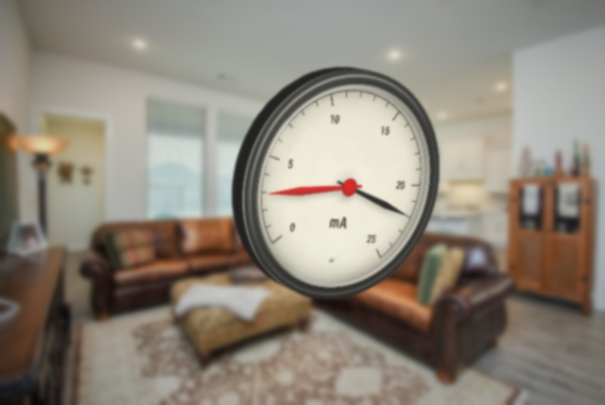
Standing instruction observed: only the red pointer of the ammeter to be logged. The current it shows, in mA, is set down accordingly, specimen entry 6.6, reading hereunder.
3
